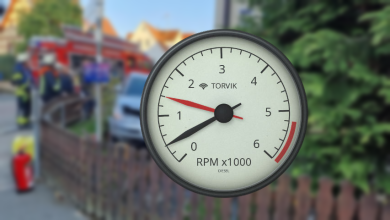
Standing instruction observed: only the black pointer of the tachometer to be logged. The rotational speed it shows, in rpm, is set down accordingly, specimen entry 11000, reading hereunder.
400
